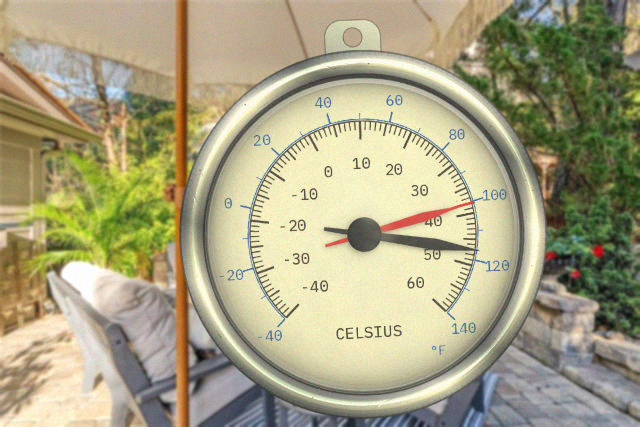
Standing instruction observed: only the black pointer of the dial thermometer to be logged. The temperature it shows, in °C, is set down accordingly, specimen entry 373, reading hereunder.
47
